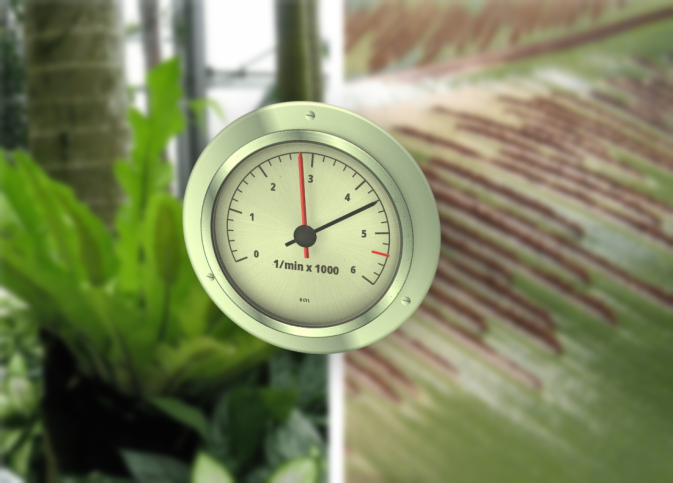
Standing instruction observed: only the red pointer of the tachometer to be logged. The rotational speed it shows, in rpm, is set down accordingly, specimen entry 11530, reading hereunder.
2800
